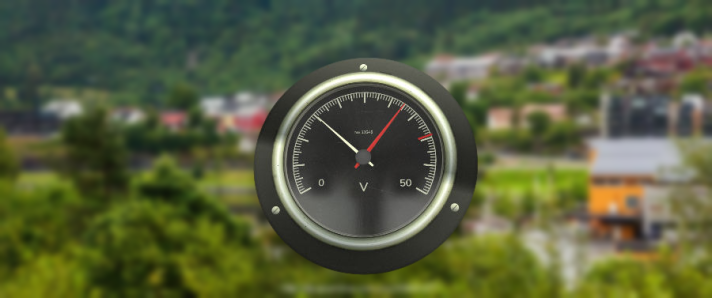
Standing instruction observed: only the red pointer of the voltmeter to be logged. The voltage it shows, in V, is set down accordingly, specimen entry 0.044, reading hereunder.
32.5
